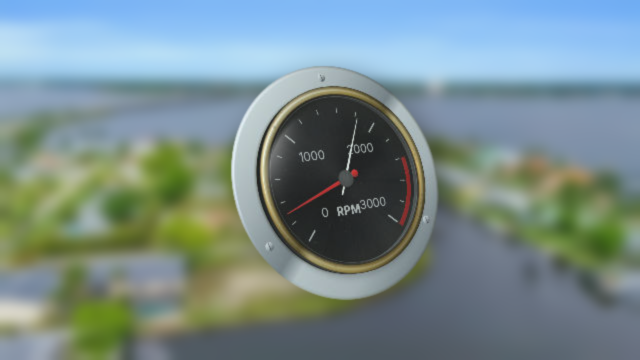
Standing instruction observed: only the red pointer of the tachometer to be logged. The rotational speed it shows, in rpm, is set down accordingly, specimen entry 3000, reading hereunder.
300
